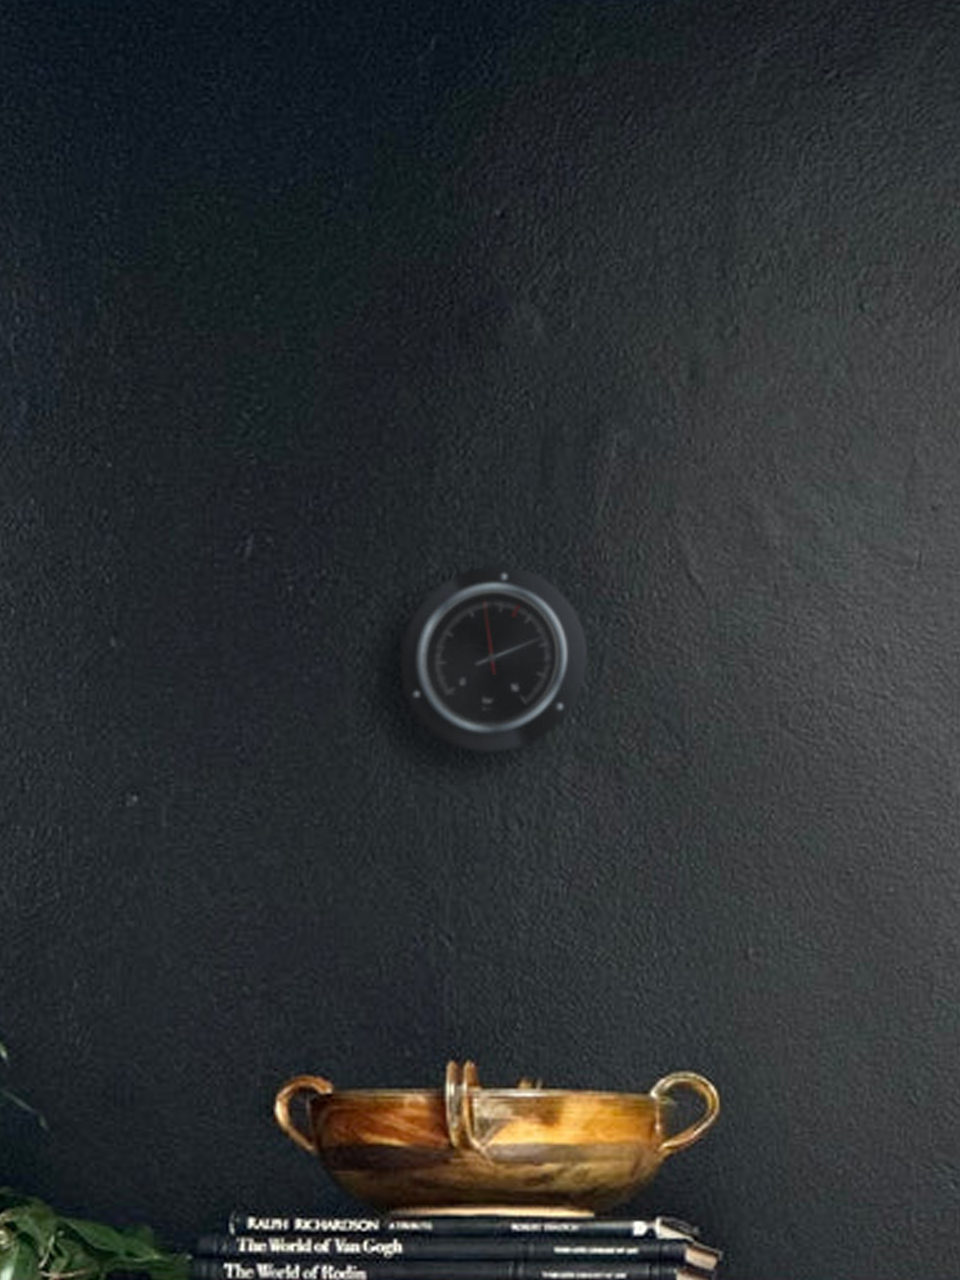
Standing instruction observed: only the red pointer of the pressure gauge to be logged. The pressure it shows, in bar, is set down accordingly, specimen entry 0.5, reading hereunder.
7
